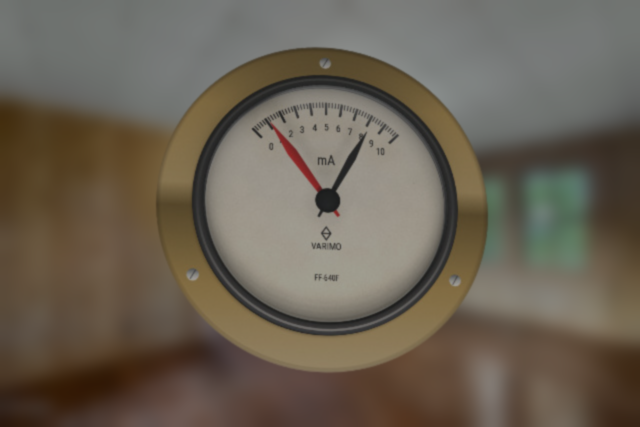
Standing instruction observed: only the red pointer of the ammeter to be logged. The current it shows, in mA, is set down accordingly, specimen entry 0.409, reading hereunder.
1
